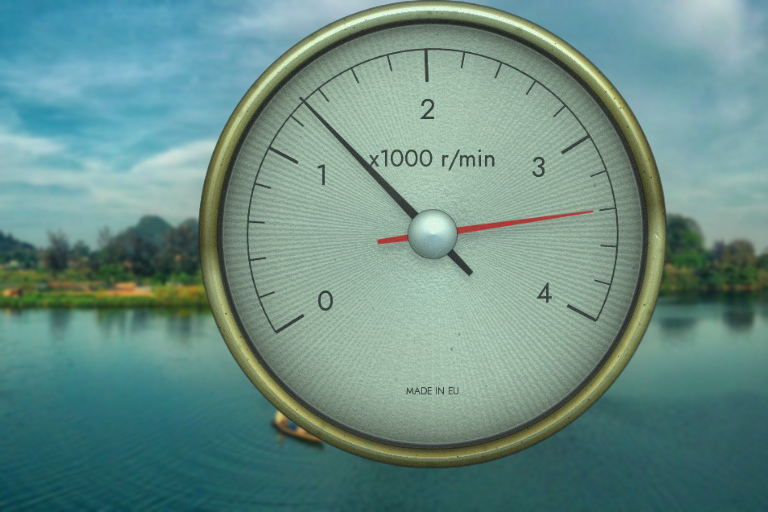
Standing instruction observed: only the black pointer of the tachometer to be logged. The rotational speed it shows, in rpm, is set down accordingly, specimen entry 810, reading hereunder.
1300
